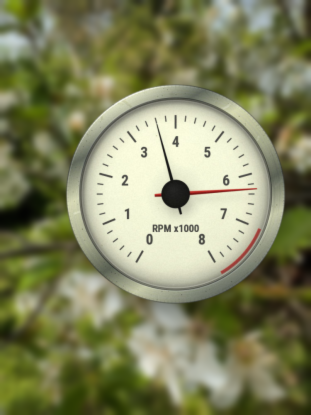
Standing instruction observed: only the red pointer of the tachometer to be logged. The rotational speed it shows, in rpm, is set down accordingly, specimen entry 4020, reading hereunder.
6300
